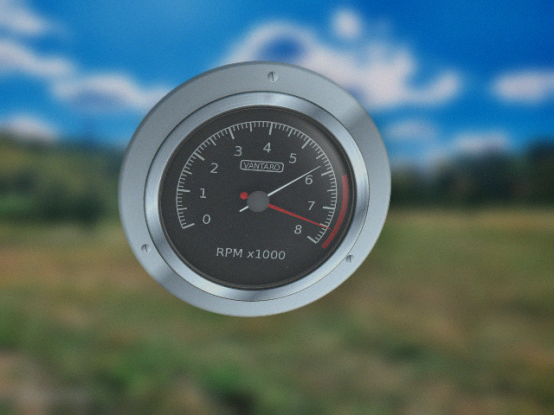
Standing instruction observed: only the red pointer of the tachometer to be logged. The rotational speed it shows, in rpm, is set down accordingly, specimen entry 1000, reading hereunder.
7500
